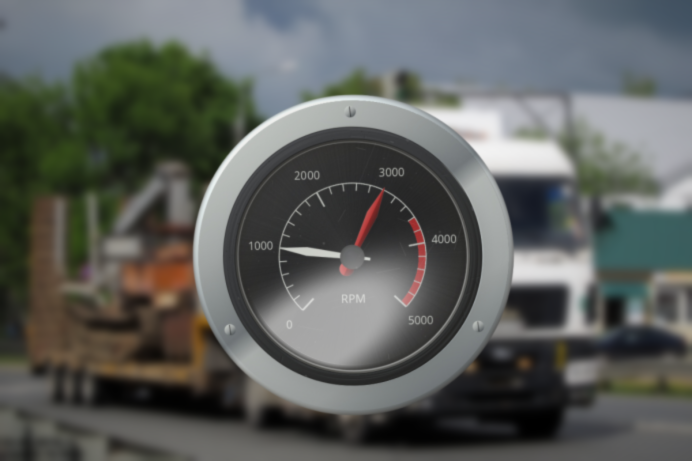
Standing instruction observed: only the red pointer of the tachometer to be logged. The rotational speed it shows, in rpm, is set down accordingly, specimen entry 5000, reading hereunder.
3000
